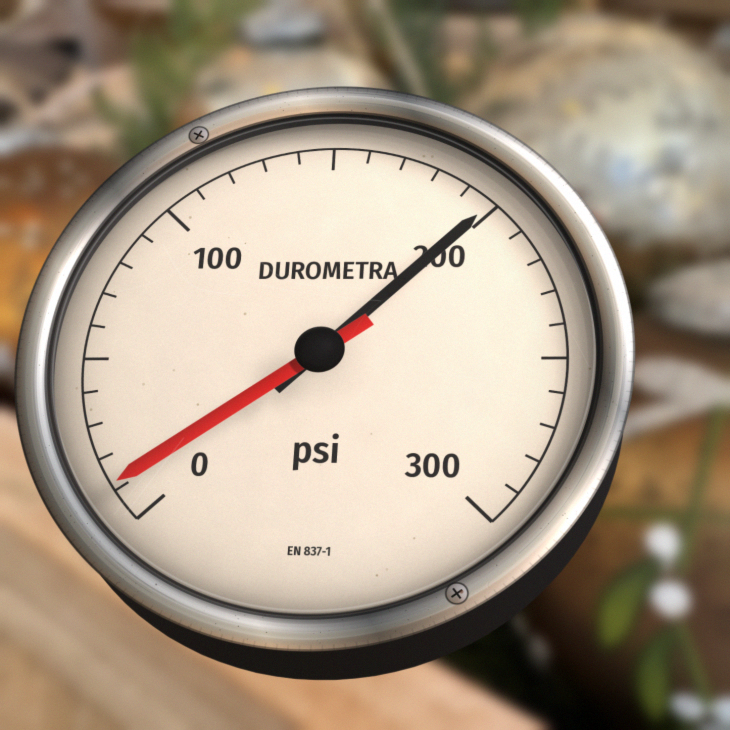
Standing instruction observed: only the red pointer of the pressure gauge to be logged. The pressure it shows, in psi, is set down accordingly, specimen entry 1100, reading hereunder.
10
